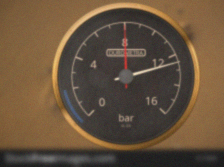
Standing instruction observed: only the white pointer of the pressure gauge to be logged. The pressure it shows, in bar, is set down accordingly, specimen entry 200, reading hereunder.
12.5
